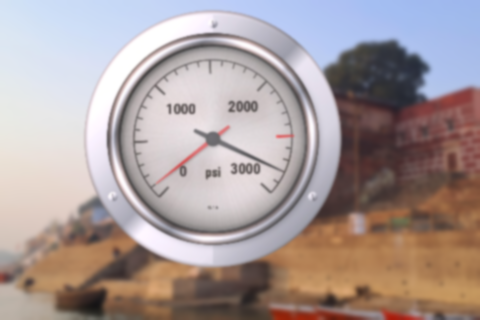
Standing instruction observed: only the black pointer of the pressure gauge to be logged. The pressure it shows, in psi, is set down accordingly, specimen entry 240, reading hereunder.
2800
